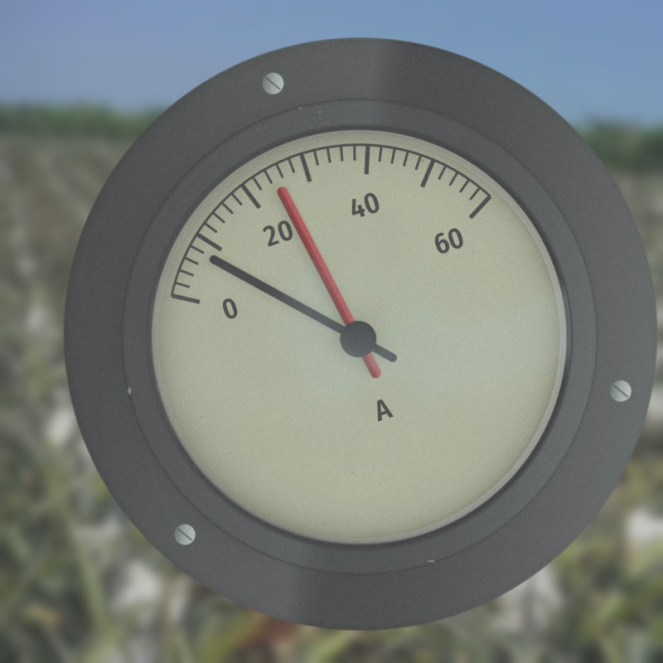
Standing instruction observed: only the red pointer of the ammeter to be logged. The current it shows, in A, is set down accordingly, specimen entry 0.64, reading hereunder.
25
